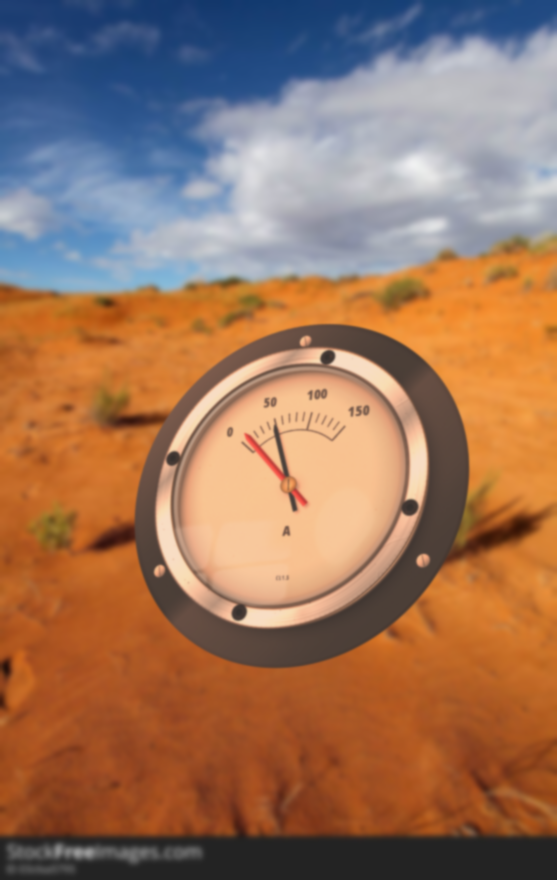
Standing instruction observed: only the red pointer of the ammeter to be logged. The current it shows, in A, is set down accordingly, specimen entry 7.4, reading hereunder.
10
